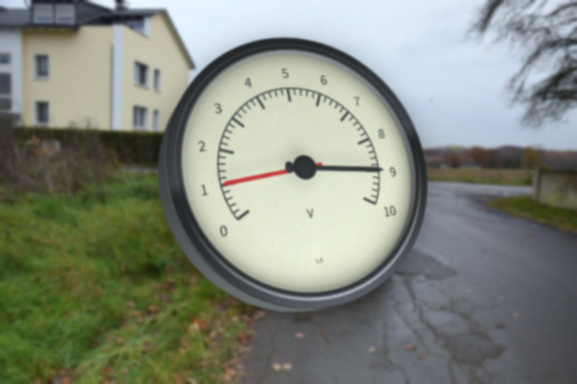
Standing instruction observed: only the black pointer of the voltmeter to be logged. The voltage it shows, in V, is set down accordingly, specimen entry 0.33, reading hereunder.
9
